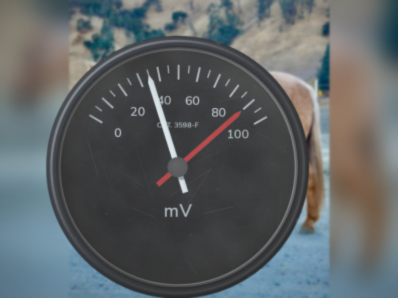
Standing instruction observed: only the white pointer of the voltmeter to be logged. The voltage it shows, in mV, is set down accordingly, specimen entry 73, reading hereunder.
35
